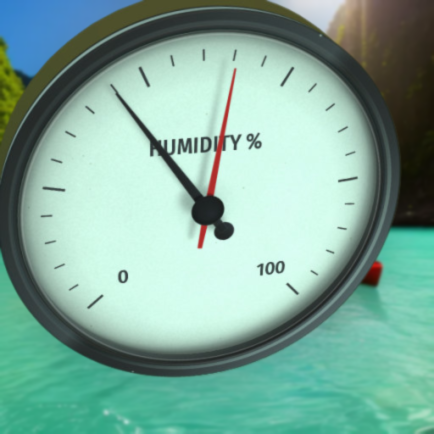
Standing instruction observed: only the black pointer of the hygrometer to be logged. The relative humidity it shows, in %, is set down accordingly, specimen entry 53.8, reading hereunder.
36
